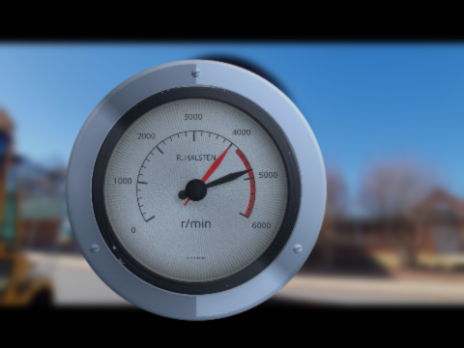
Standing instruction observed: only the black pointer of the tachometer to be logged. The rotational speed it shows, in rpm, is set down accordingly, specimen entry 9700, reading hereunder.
4800
